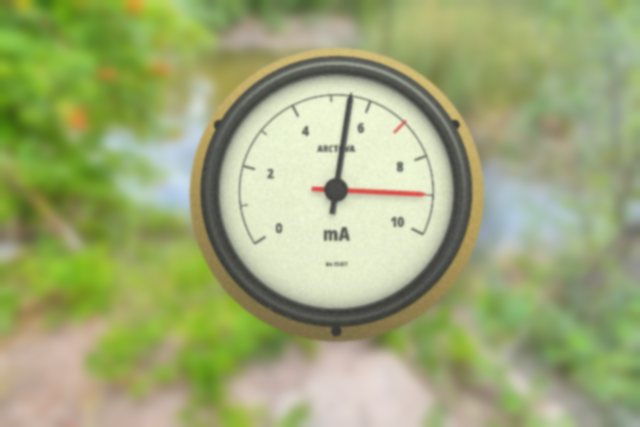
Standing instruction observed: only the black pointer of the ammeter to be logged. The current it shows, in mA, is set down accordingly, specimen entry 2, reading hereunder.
5.5
